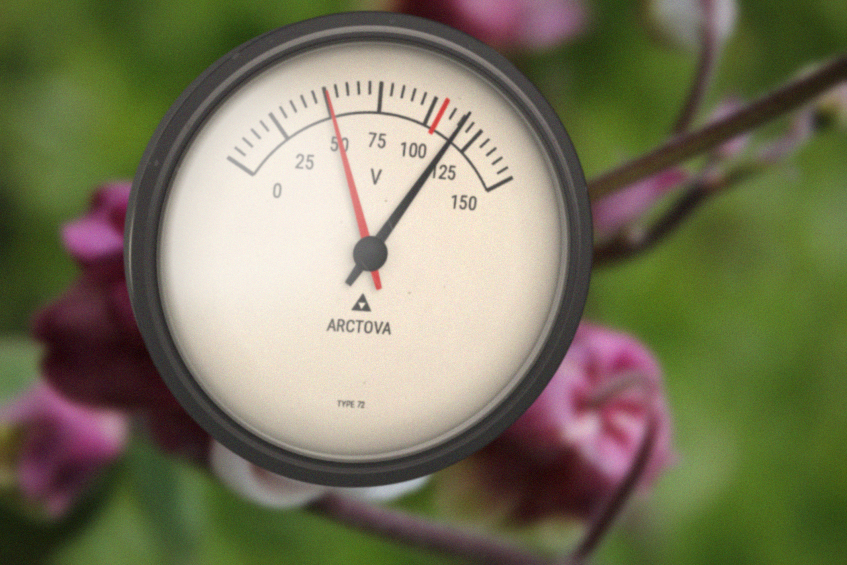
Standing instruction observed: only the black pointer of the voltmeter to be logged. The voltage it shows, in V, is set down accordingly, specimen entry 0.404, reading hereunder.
115
